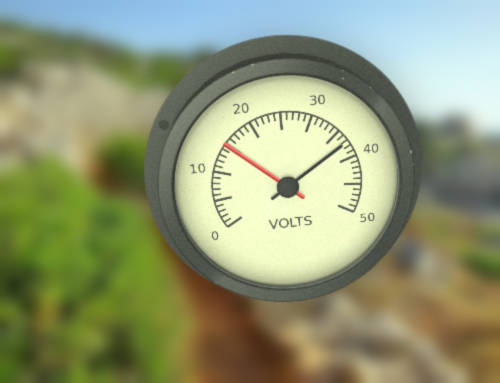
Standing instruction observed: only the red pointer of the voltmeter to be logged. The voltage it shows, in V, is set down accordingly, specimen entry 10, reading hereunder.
15
